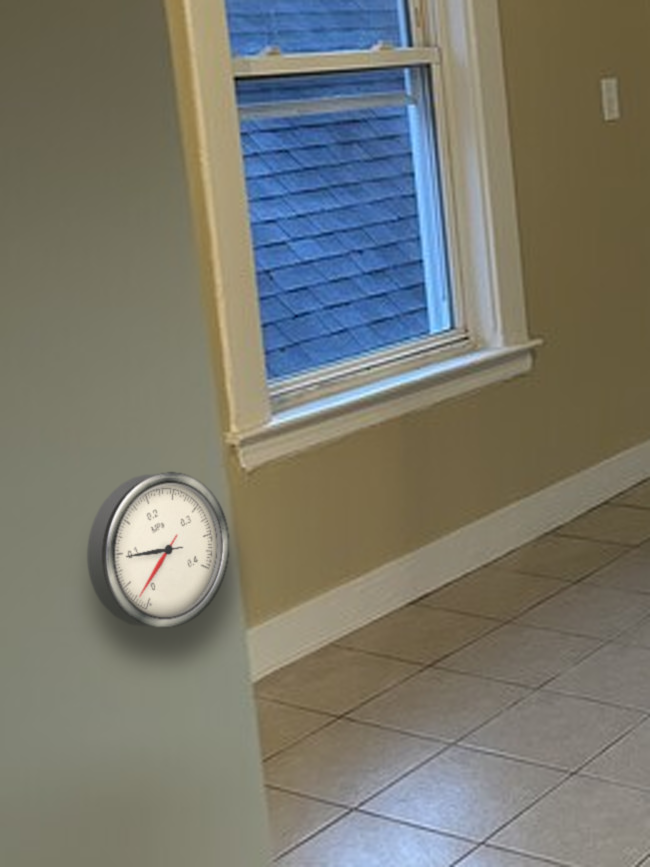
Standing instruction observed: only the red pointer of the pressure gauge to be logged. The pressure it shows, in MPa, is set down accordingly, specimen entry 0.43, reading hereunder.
0.025
